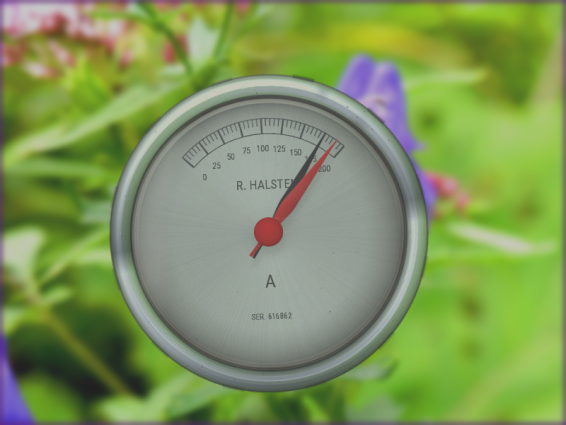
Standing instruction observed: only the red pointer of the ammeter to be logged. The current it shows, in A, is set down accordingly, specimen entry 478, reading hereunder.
190
